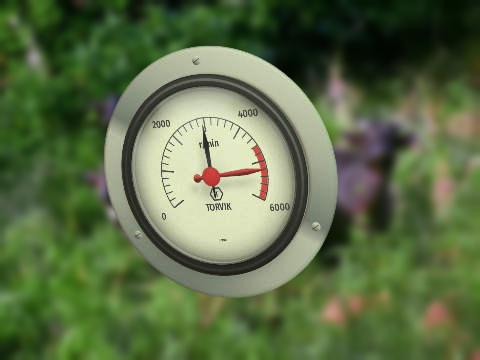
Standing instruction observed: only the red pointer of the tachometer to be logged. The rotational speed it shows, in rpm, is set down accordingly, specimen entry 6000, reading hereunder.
5200
